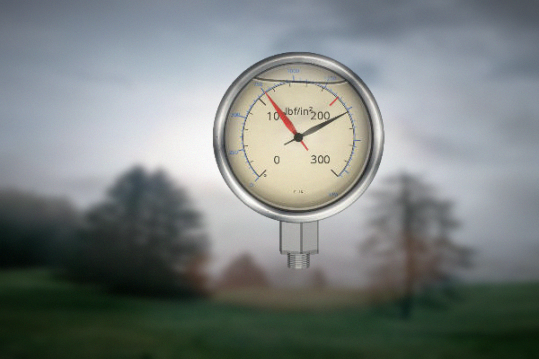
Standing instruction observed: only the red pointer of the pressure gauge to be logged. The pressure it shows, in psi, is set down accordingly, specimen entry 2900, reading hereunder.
110
